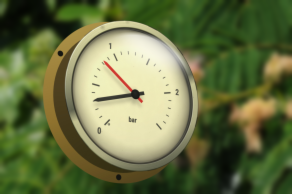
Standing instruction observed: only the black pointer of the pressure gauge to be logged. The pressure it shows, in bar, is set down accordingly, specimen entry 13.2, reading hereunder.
0.3
